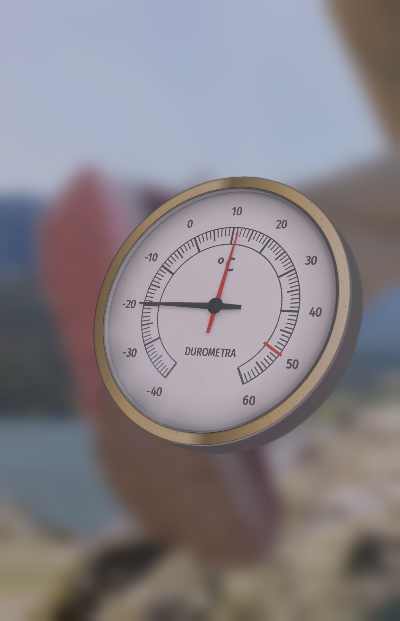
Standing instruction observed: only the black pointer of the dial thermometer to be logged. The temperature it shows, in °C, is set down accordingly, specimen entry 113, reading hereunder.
-20
